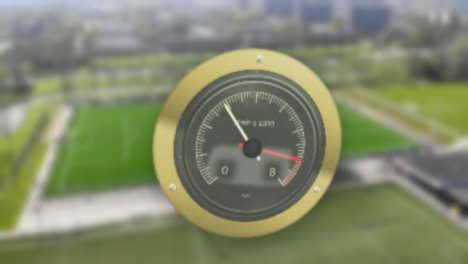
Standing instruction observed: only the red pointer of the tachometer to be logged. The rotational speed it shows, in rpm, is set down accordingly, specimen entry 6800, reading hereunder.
7000
